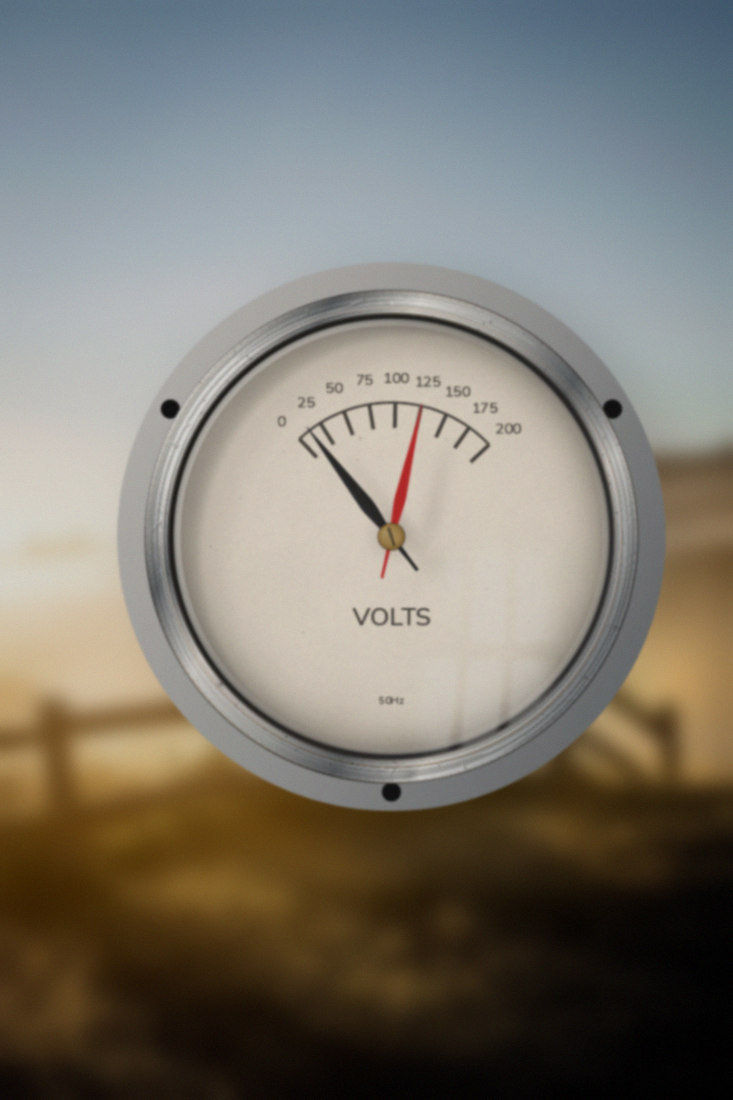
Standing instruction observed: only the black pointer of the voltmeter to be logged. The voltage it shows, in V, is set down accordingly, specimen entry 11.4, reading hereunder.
12.5
